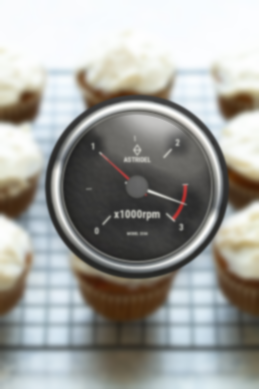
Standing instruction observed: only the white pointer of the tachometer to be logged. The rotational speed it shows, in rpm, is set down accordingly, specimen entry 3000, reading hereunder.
2750
